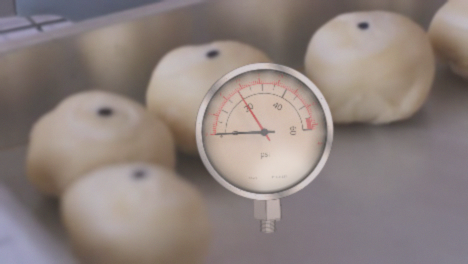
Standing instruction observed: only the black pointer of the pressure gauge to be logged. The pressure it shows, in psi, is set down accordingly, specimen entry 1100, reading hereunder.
0
